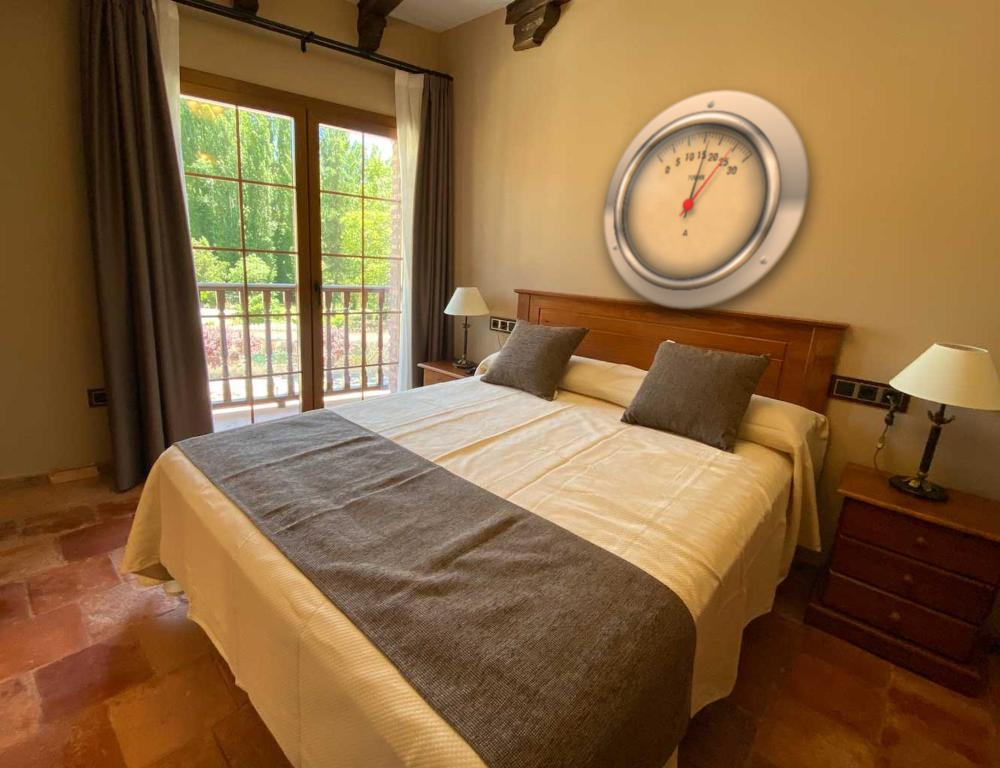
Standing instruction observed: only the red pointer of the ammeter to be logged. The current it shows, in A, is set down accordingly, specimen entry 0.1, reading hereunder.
25
